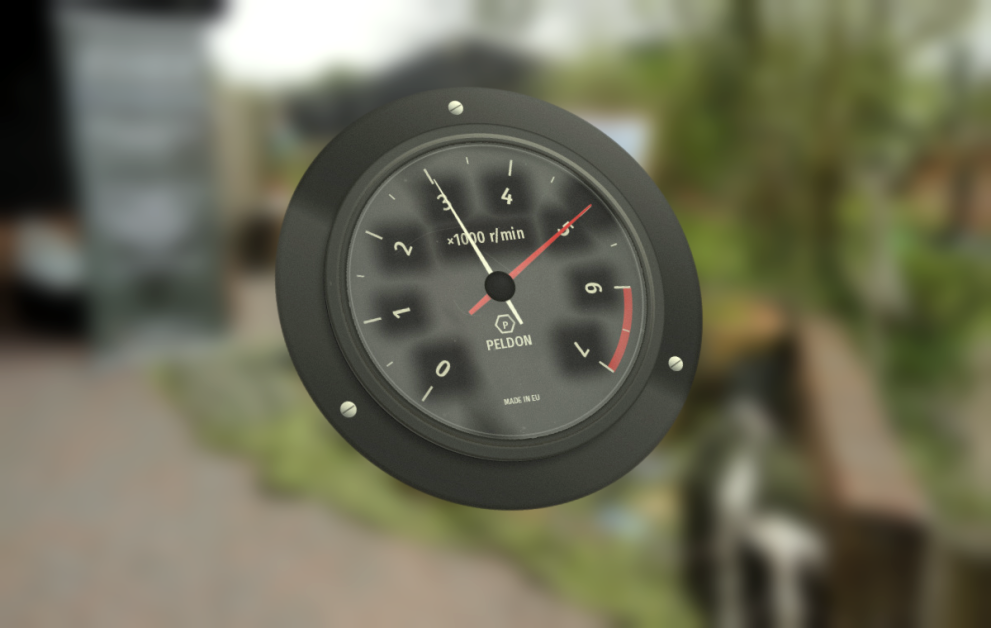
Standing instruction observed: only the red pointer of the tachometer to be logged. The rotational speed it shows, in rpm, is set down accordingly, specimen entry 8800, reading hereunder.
5000
